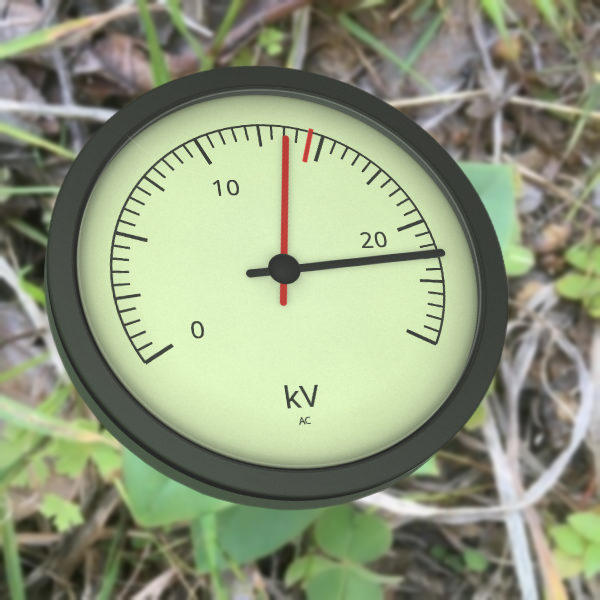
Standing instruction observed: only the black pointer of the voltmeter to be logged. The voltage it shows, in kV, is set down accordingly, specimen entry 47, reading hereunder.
21.5
